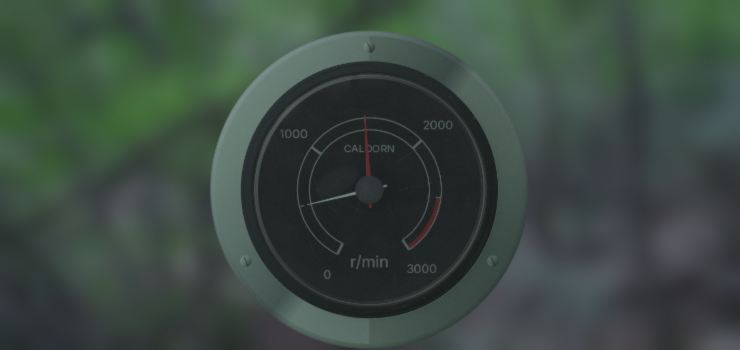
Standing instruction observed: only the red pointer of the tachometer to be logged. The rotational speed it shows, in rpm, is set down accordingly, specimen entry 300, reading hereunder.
1500
